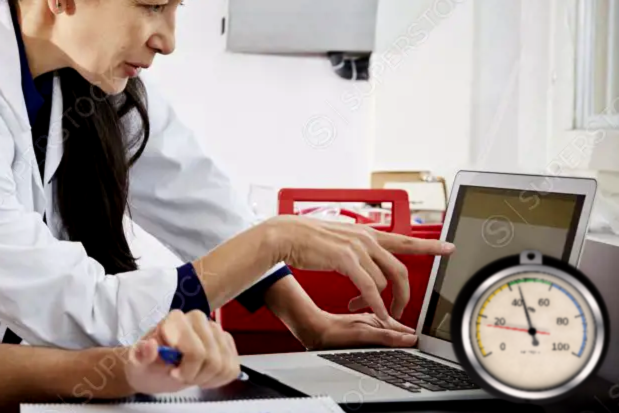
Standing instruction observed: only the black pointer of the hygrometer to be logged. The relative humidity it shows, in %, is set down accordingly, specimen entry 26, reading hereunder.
44
